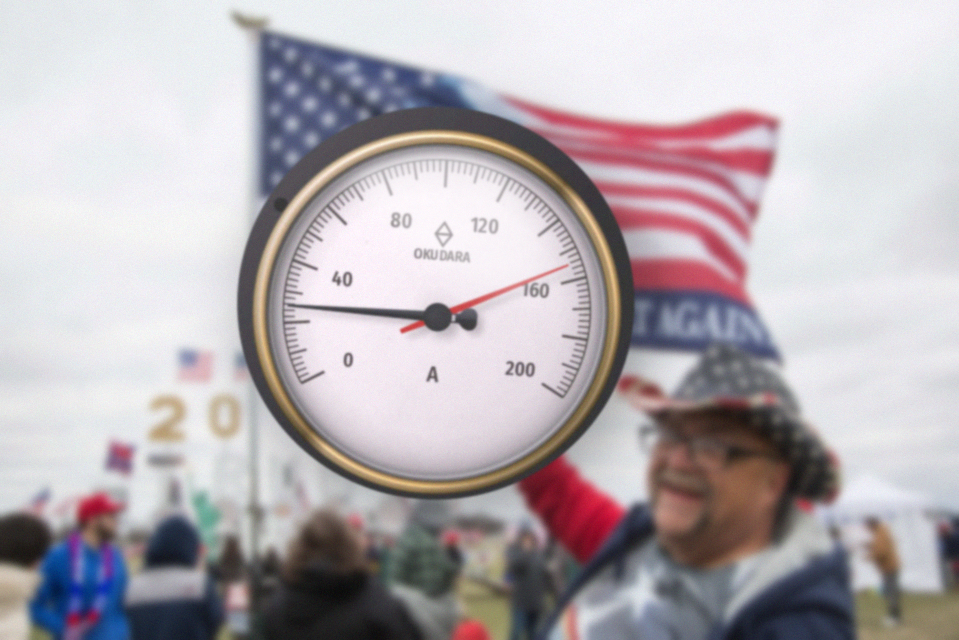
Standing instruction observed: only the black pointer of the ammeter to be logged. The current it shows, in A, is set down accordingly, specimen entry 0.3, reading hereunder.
26
